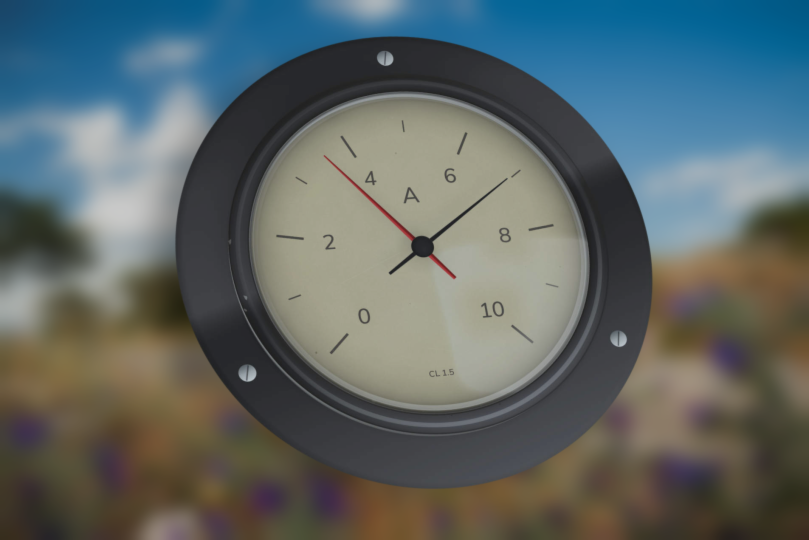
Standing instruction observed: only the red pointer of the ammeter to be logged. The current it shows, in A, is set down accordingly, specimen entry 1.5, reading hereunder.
3.5
